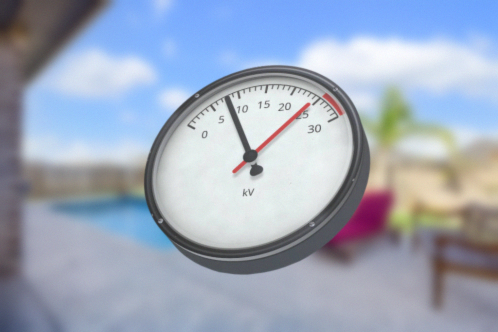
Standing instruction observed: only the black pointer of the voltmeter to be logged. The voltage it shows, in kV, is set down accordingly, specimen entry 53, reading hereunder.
8
